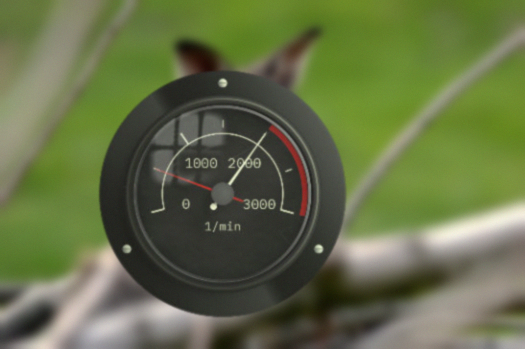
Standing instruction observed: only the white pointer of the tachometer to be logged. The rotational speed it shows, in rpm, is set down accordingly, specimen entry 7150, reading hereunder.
2000
